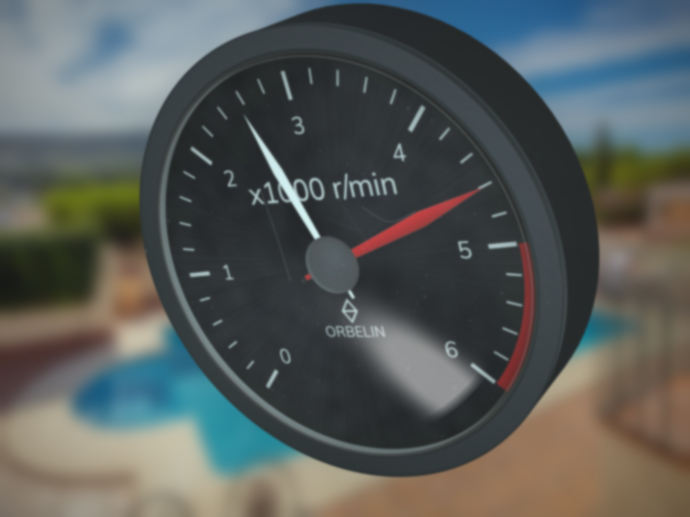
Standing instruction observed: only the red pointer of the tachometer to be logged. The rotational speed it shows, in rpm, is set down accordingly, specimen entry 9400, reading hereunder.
4600
